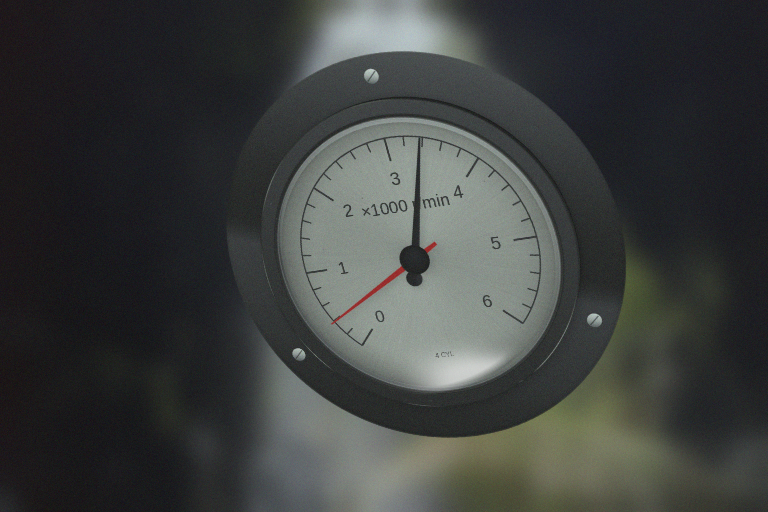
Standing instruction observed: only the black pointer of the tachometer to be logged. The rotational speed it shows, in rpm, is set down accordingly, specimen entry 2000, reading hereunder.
3400
